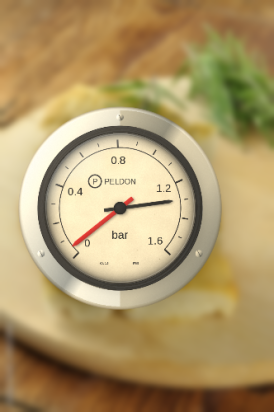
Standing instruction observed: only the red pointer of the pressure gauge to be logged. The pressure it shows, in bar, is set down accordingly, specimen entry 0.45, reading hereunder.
0.05
